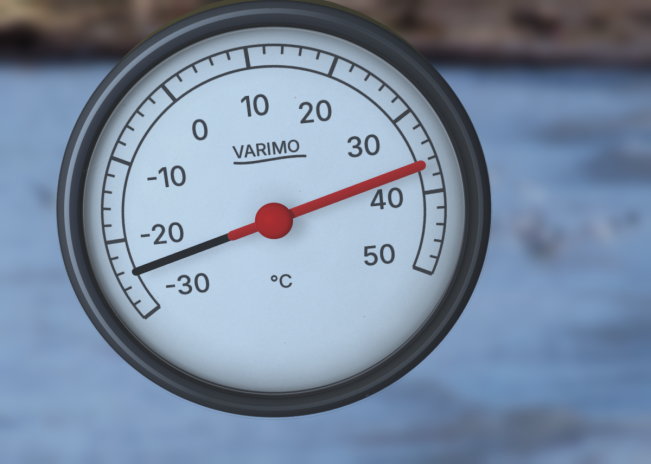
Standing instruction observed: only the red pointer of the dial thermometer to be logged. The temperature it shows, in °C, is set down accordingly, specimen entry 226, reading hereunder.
36
